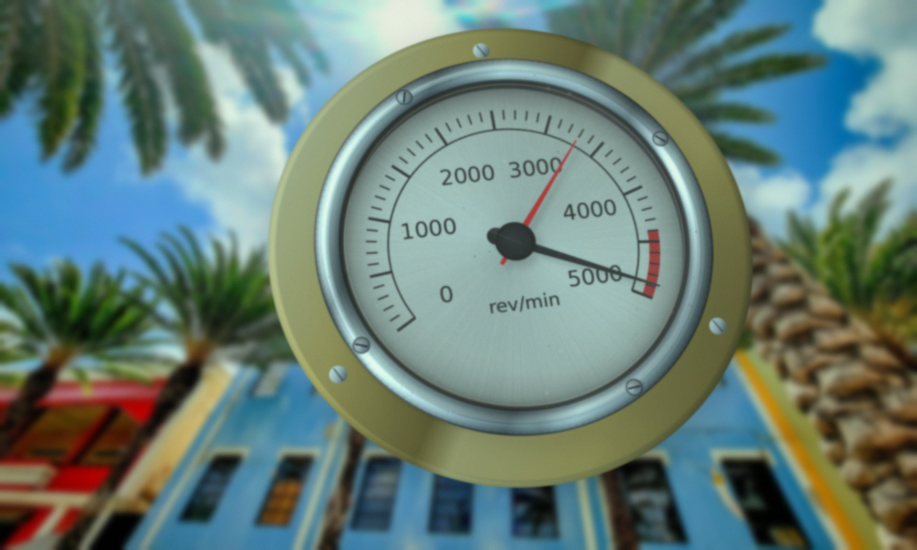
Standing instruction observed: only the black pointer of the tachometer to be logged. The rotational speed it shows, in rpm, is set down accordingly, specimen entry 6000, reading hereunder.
4900
